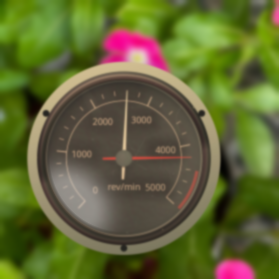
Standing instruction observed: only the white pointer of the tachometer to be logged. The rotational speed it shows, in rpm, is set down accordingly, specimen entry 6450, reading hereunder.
2600
